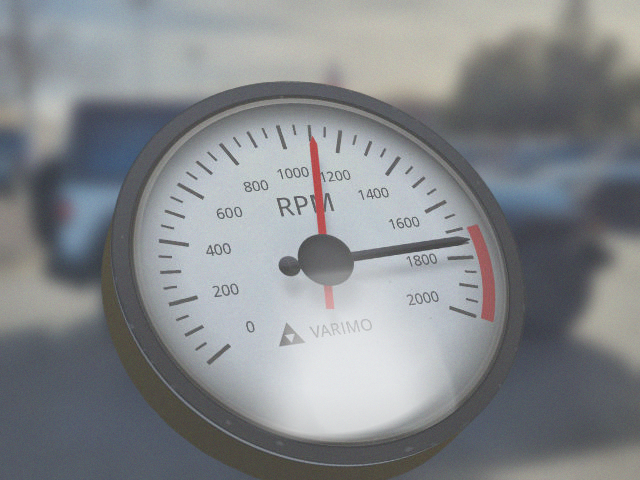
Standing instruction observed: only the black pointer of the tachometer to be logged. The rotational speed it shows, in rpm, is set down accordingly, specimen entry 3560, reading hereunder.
1750
